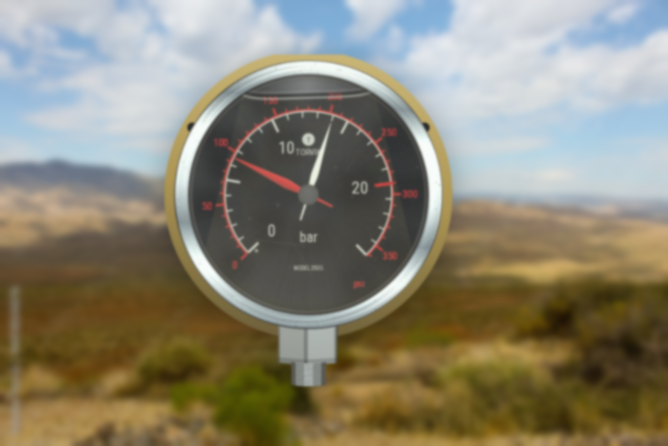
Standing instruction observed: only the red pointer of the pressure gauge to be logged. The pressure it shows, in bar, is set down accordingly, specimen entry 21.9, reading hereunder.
6.5
